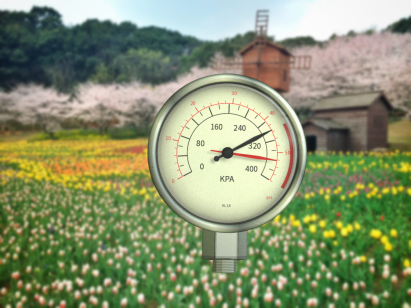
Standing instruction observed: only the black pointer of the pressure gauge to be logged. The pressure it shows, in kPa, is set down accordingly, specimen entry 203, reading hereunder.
300
